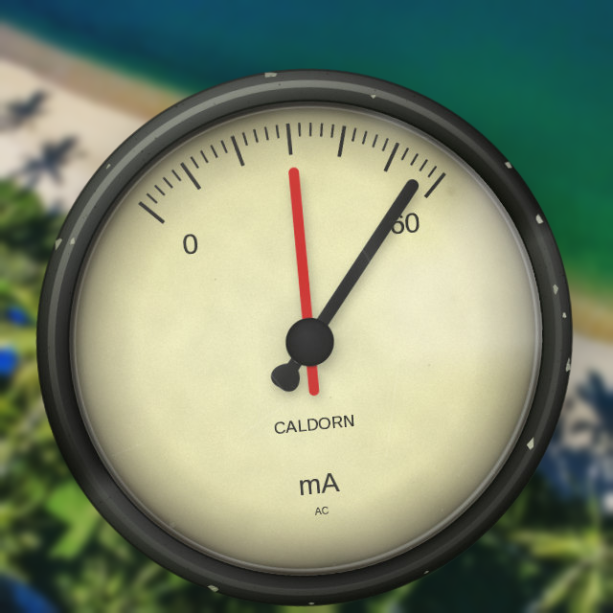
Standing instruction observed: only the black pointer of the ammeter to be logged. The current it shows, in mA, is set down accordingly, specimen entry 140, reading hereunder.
56
